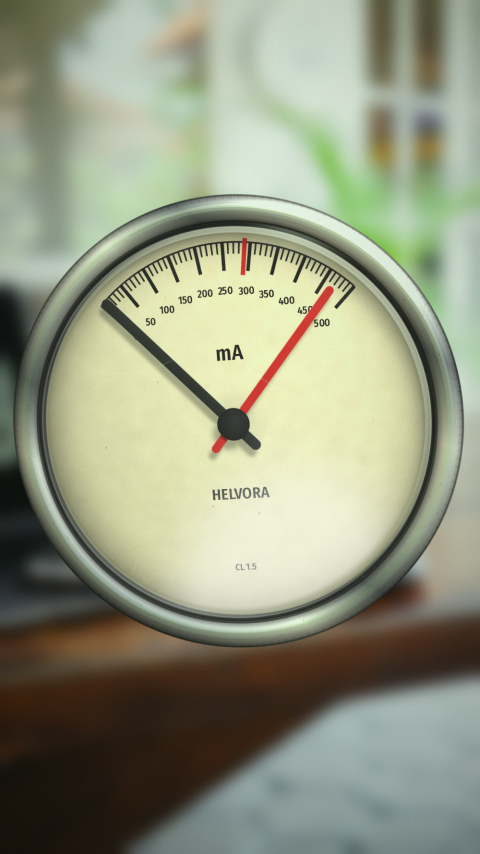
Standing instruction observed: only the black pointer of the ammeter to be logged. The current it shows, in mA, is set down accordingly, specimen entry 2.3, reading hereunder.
10
